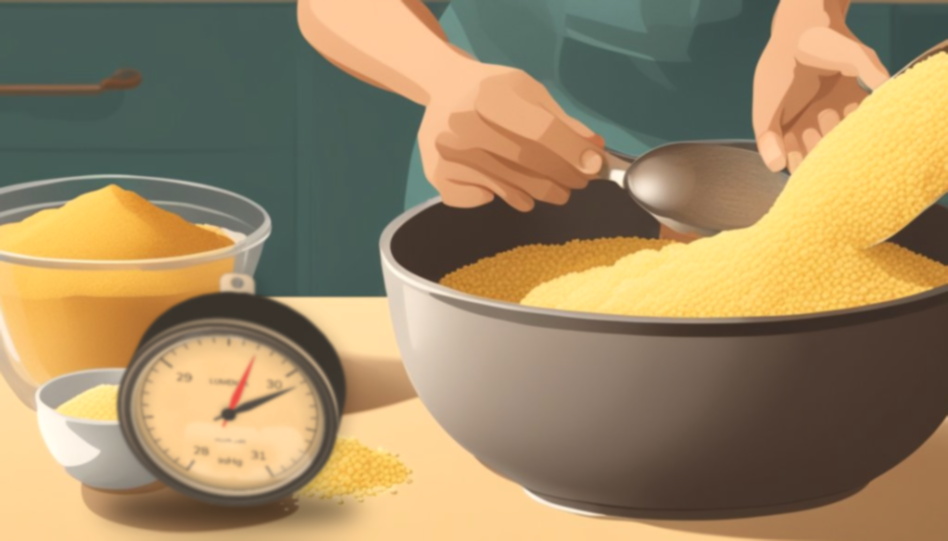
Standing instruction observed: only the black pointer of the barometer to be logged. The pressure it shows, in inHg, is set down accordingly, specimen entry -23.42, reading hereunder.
30.1
